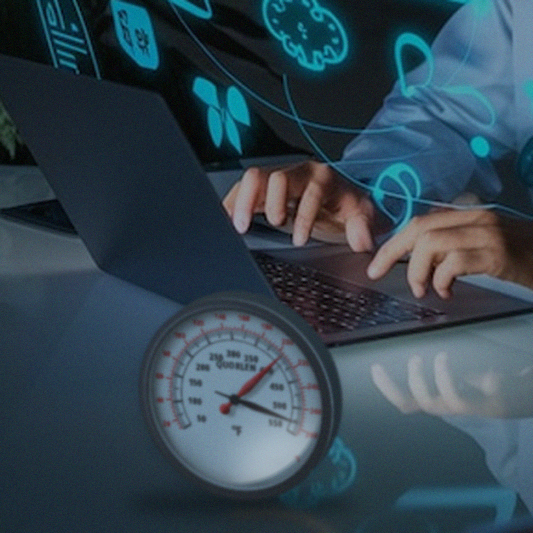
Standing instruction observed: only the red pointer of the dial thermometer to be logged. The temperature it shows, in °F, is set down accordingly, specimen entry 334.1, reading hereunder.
400
